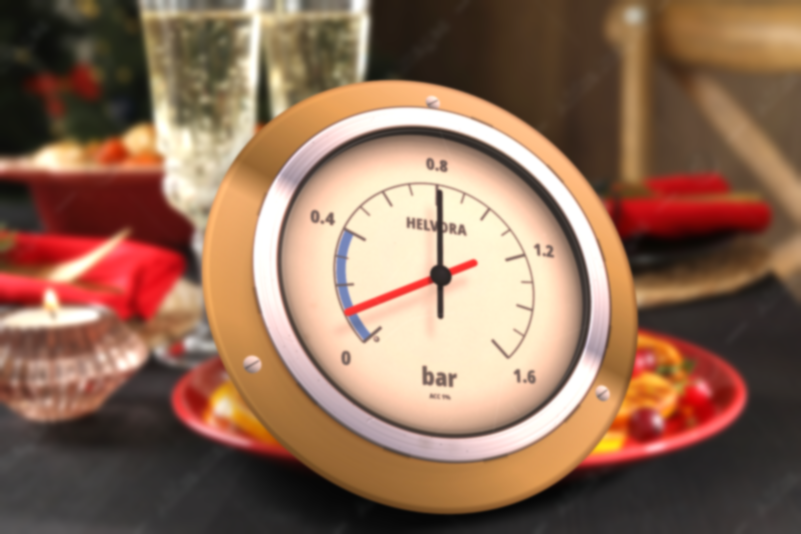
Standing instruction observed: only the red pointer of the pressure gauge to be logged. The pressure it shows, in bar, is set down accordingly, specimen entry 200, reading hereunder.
0.1
